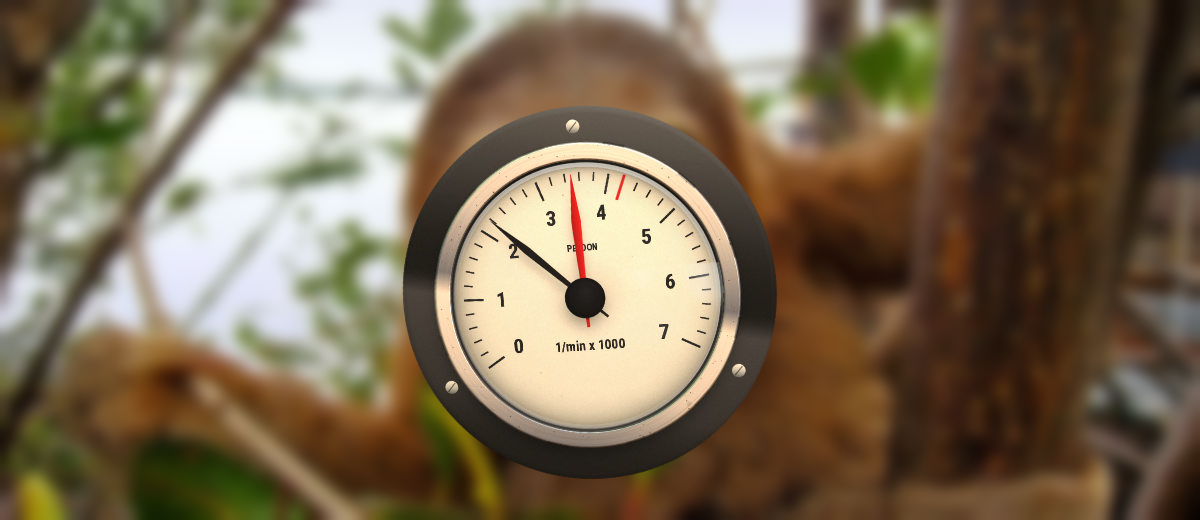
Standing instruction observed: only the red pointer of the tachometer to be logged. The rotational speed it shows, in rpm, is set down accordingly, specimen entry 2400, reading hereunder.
3500
